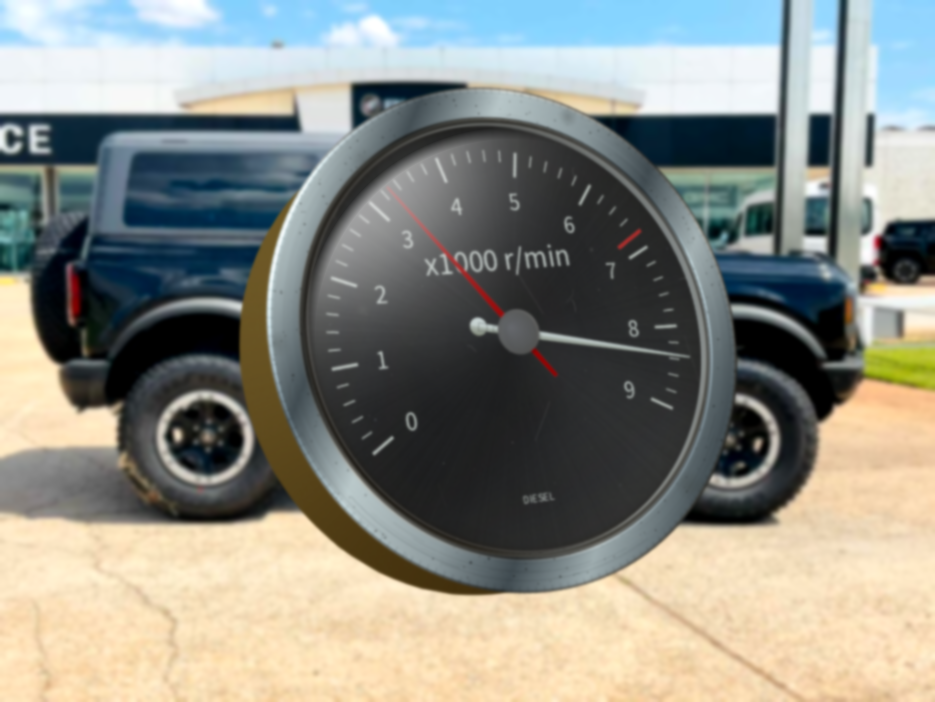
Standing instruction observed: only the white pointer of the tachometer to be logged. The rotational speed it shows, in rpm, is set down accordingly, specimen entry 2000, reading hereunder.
8400
